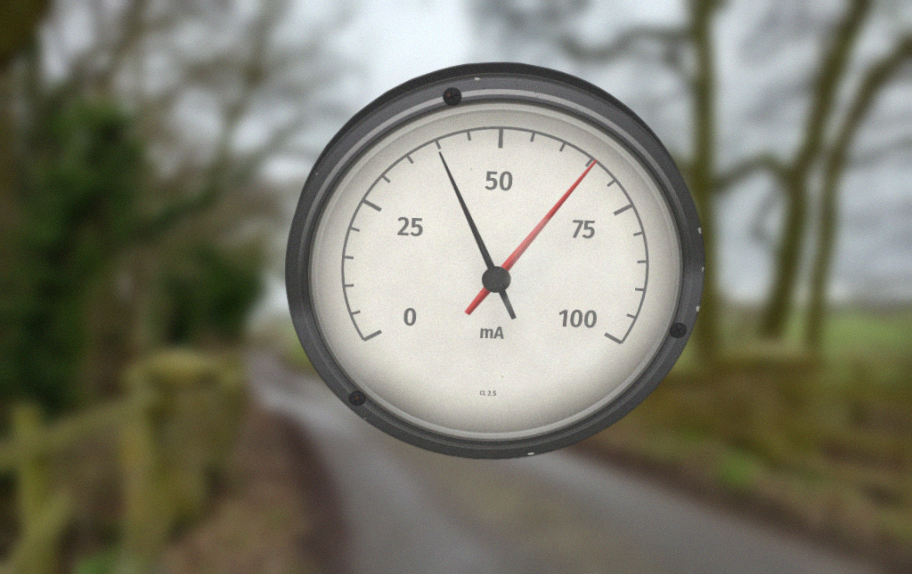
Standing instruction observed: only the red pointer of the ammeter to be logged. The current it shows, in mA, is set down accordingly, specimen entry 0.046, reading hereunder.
65
